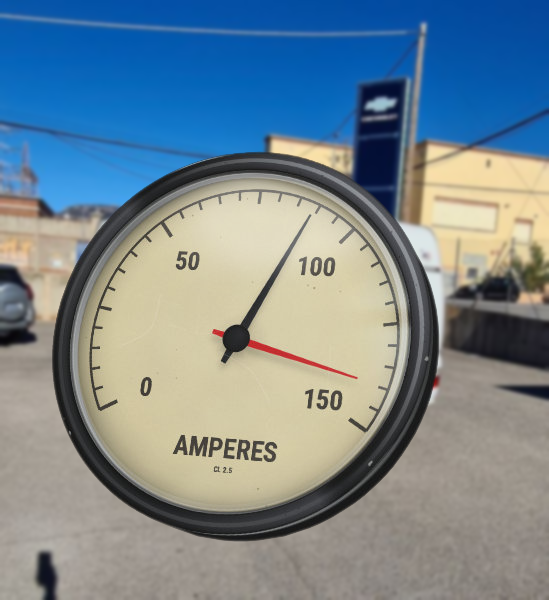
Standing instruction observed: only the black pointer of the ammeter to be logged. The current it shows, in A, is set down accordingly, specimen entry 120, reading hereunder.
90
